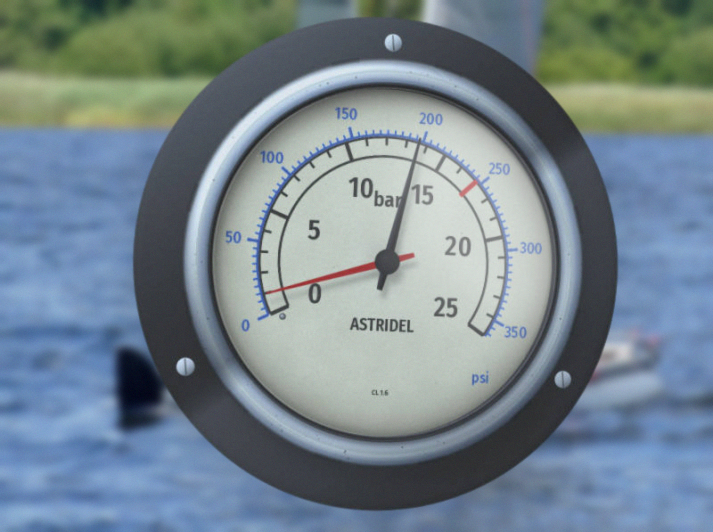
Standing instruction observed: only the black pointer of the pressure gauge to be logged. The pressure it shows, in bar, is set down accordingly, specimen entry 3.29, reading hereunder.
13.5
